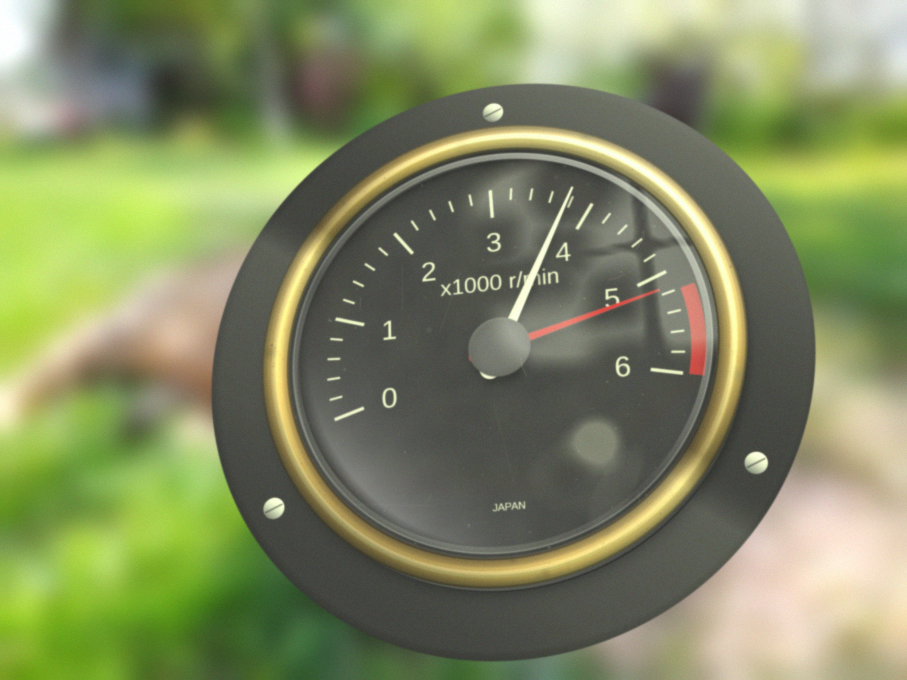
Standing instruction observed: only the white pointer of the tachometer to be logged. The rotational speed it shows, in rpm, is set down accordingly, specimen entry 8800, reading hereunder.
3800
